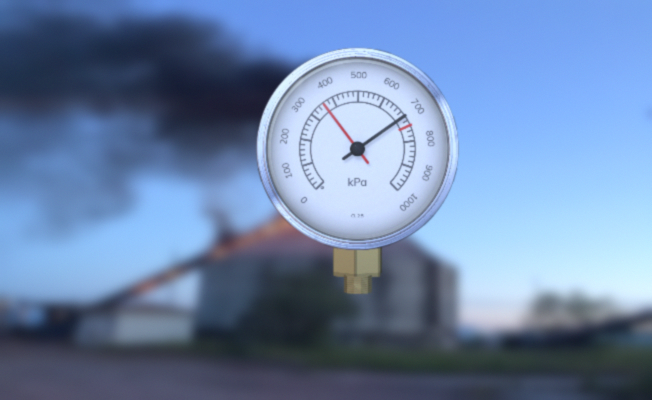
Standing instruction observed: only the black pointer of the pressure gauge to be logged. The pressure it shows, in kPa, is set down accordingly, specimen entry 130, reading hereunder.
700
